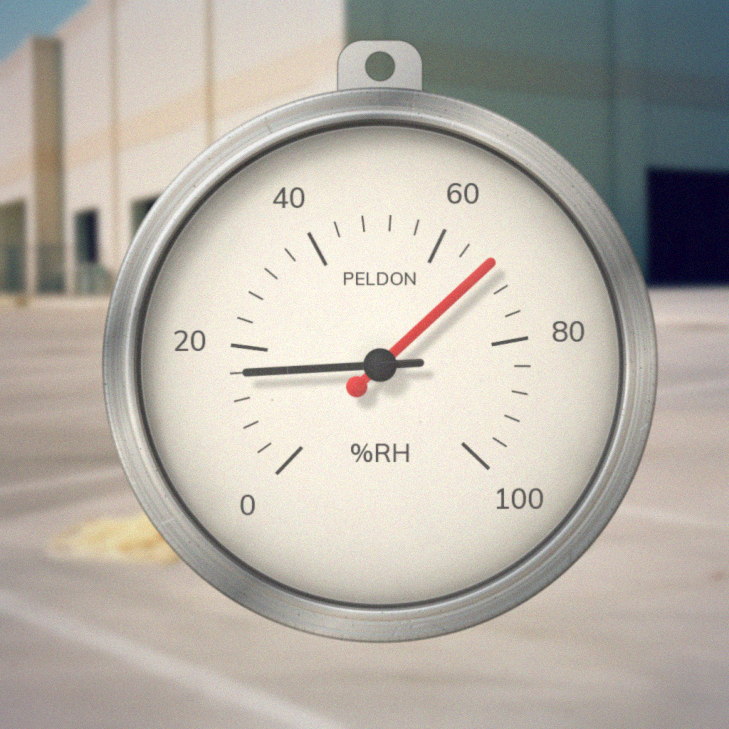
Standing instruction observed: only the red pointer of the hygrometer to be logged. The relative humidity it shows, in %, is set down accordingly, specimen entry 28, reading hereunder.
68
